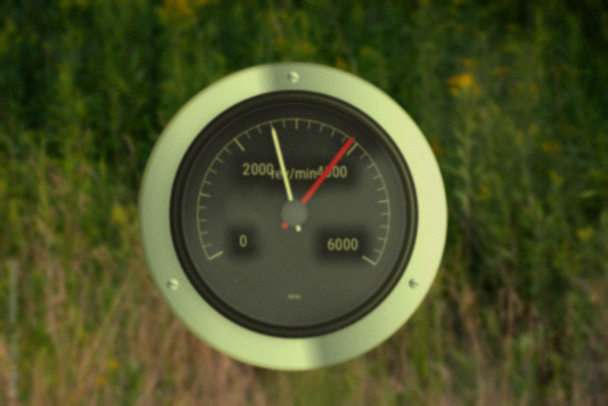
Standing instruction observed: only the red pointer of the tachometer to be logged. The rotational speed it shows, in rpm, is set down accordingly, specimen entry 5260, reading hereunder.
3900
